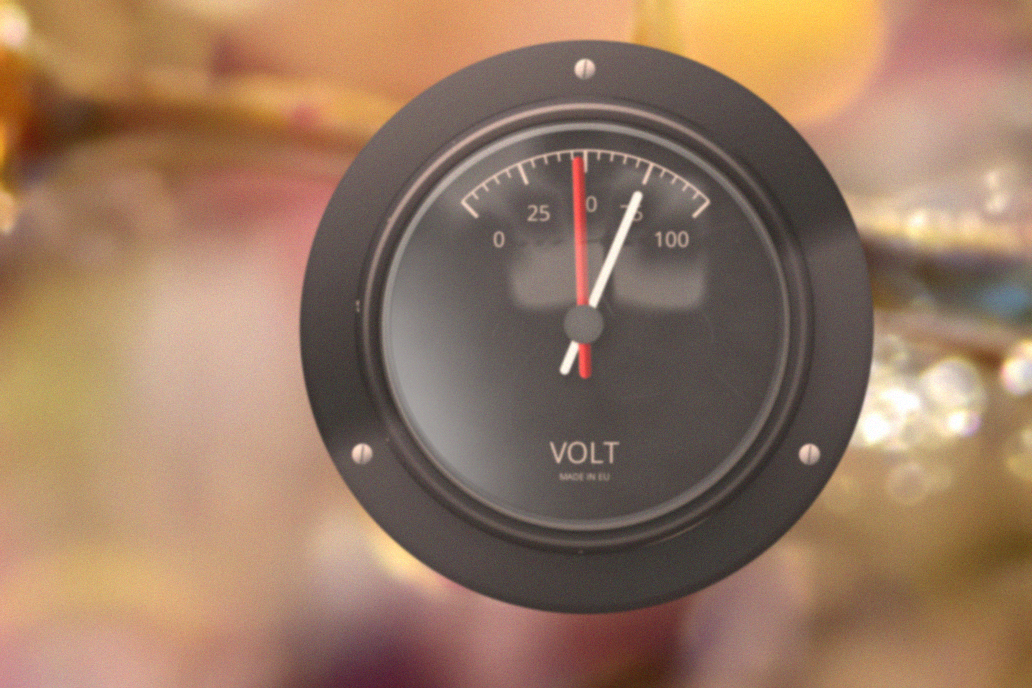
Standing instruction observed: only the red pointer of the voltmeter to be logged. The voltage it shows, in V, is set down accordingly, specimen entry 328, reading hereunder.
47.5
